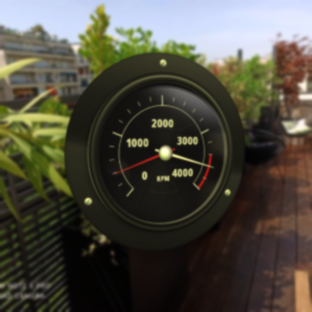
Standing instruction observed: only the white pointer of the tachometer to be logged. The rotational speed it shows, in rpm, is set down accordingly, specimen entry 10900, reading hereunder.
3600
